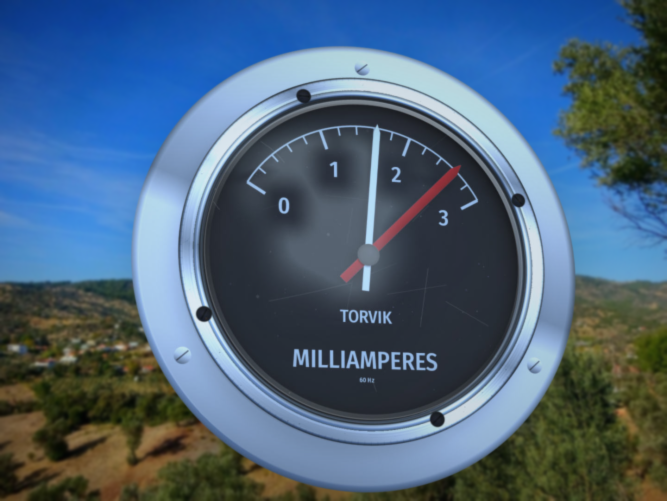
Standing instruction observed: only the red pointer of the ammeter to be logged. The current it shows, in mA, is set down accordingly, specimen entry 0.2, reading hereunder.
2.6
